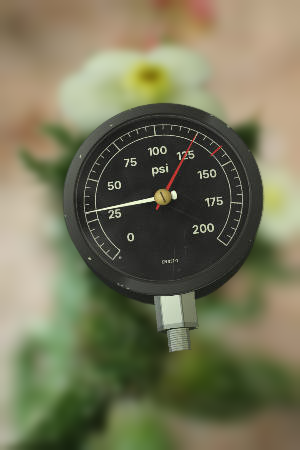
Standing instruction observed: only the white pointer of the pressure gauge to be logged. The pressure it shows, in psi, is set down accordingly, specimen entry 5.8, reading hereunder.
30
